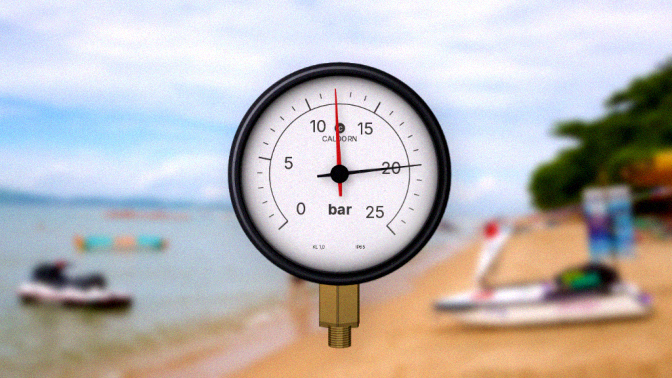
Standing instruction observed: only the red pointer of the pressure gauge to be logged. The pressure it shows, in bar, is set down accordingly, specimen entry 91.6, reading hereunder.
12
